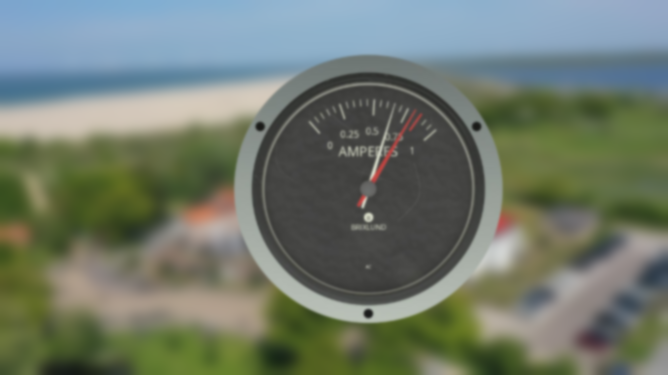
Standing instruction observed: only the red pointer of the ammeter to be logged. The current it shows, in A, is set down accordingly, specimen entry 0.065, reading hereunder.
0.8
